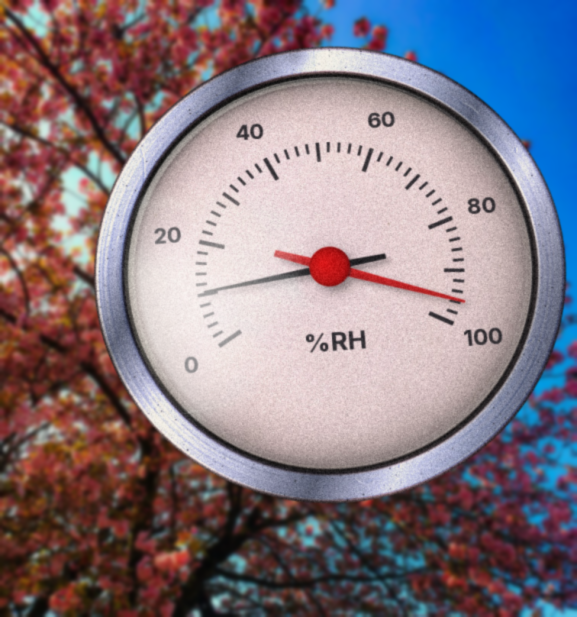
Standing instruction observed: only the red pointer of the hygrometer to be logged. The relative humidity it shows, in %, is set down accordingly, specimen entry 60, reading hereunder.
96
